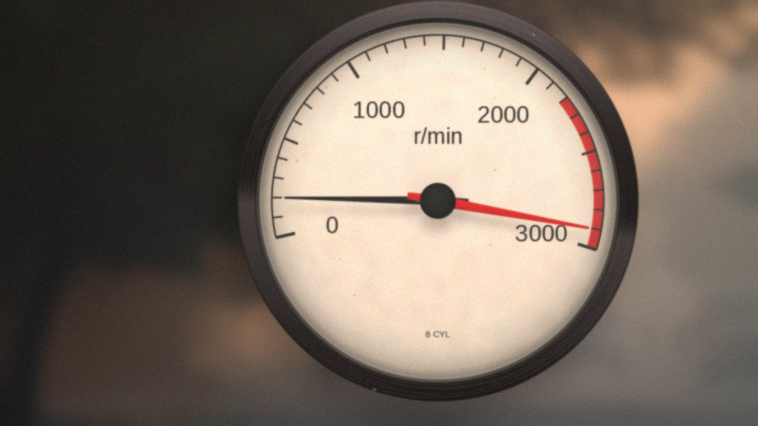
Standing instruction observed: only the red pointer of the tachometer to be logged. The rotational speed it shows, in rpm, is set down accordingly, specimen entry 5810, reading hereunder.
2900
